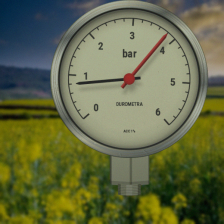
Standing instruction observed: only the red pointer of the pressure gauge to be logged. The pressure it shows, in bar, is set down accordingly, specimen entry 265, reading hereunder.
3.8
